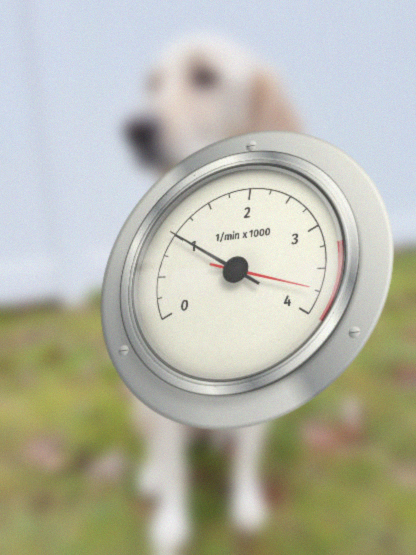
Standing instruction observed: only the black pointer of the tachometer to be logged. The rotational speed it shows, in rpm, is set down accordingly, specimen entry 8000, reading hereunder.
1000
